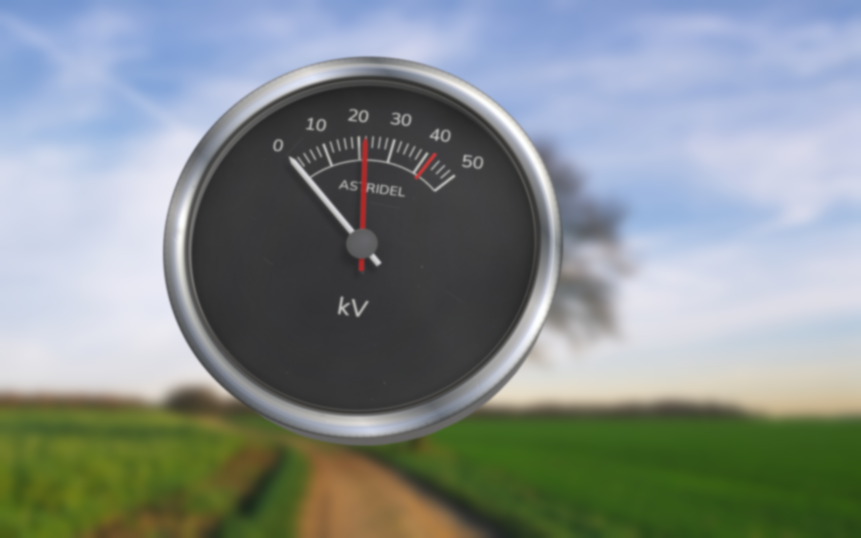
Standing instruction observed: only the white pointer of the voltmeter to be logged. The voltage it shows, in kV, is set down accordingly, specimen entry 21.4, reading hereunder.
0
